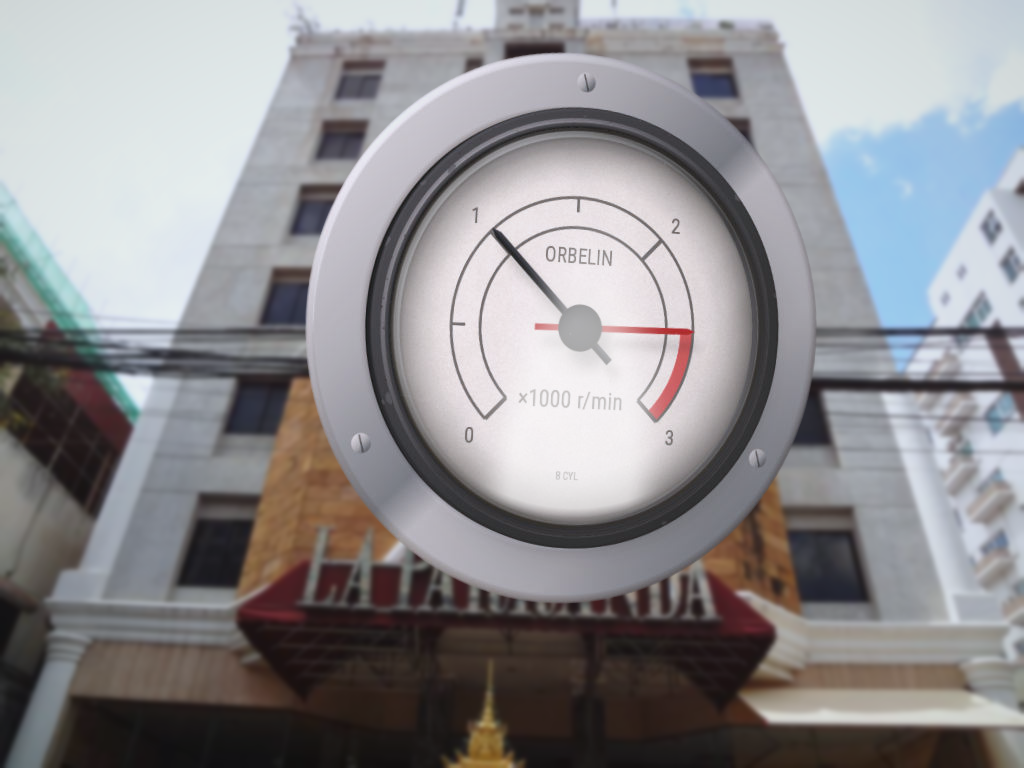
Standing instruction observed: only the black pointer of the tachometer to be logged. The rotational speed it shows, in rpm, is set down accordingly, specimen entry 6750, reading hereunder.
1000
